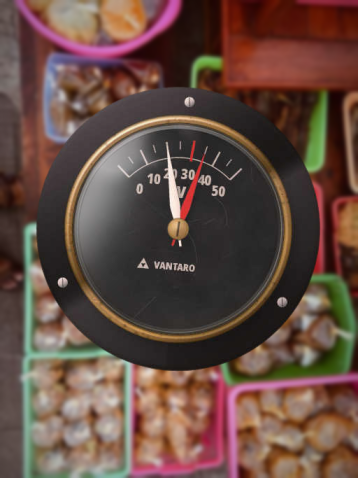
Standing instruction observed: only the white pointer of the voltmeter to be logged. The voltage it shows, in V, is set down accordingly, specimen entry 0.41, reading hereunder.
20
